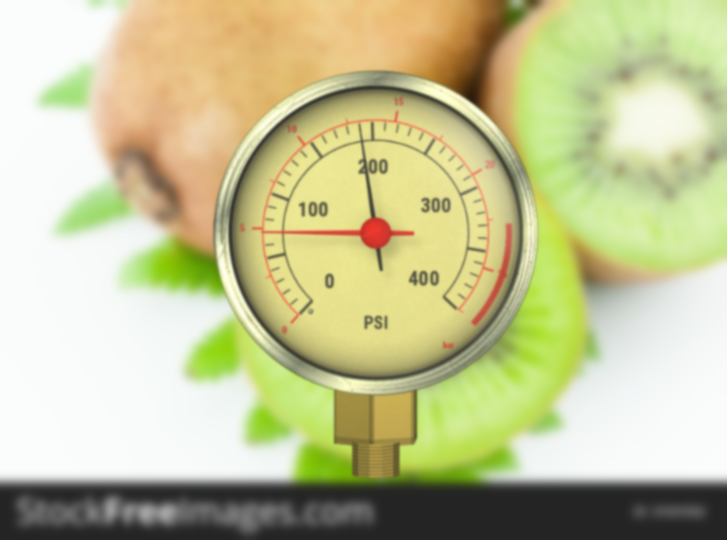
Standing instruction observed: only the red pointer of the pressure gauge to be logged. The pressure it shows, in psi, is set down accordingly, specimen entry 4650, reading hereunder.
70
